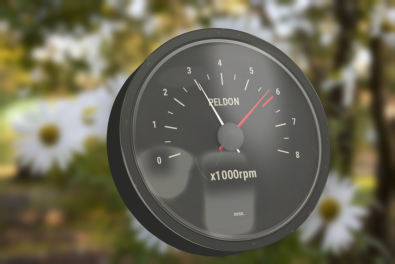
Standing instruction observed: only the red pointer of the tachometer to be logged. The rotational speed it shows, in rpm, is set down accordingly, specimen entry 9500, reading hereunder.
5750
